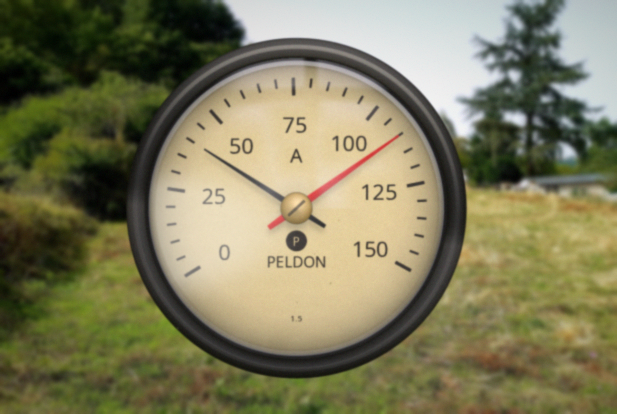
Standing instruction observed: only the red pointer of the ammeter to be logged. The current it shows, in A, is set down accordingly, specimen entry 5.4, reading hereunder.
110
